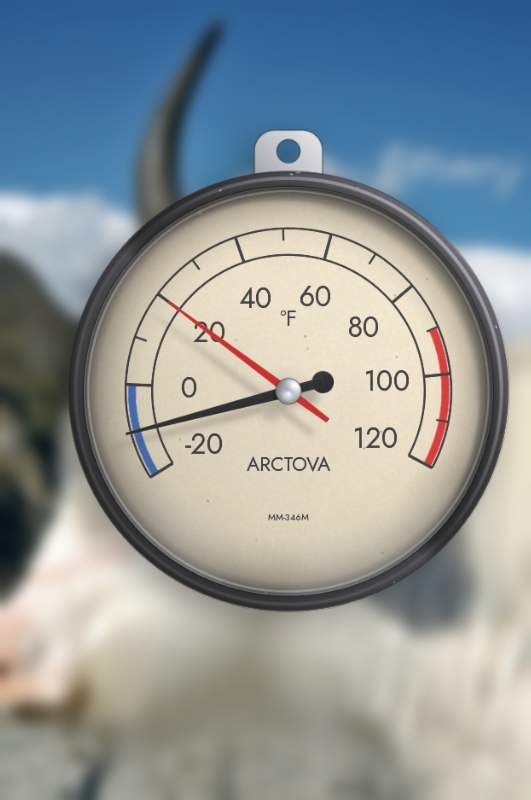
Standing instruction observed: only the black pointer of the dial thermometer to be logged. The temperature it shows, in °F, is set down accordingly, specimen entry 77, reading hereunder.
-10
